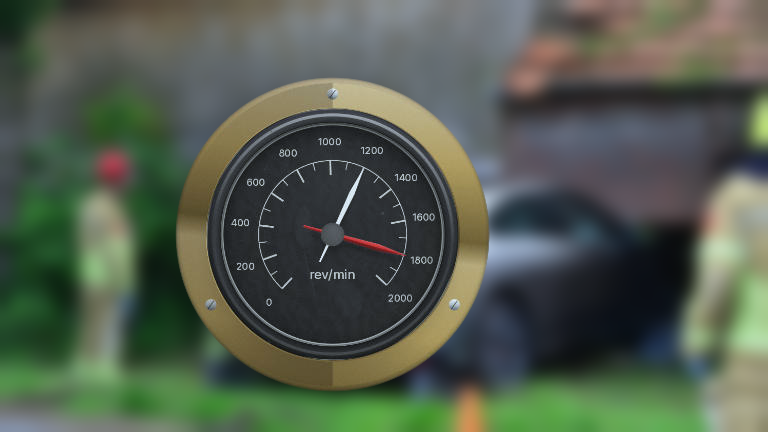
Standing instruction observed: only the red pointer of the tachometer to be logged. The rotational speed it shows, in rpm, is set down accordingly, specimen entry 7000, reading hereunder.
1800
